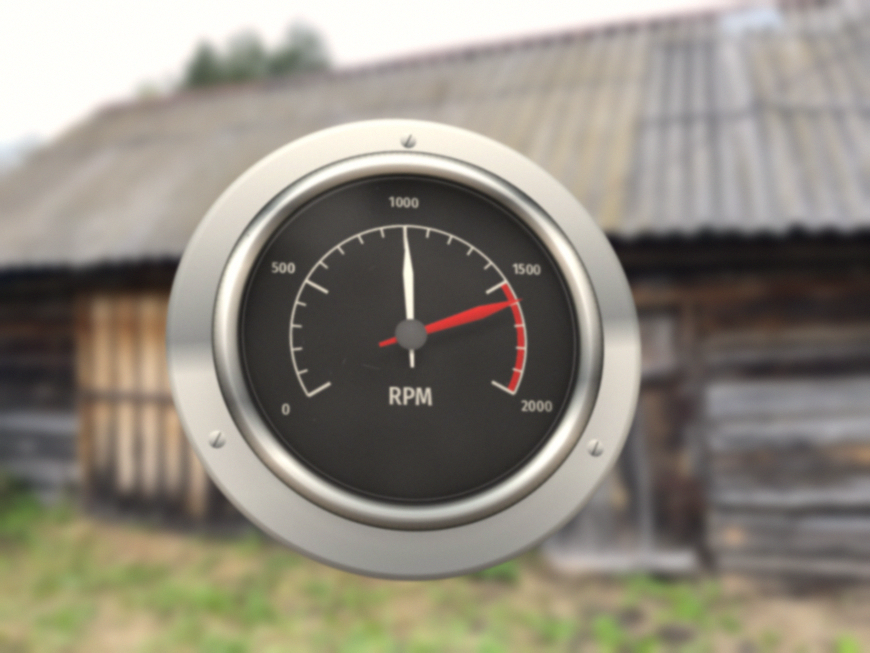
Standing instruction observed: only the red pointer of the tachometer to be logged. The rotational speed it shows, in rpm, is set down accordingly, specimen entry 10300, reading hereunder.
1600
